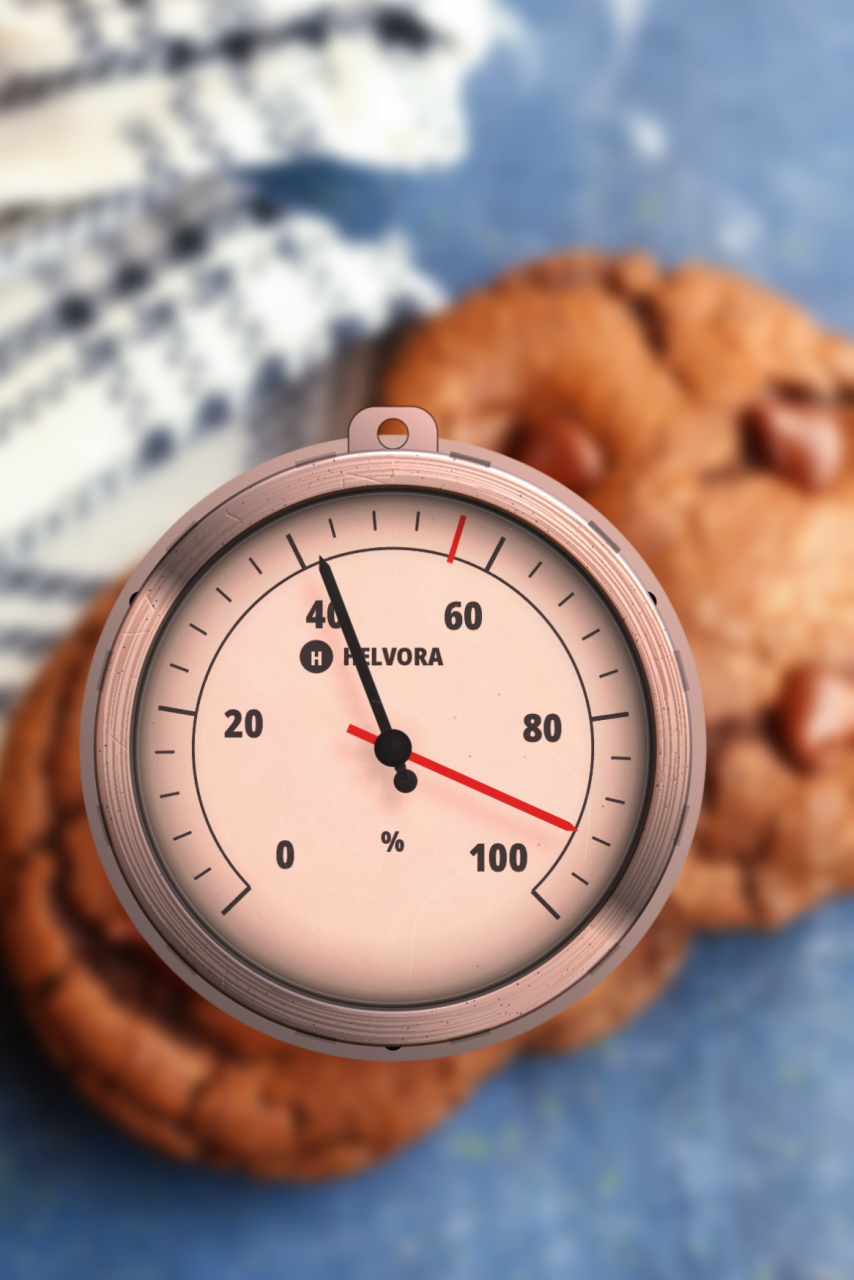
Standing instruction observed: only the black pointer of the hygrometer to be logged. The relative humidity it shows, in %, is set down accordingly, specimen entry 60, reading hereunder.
42
